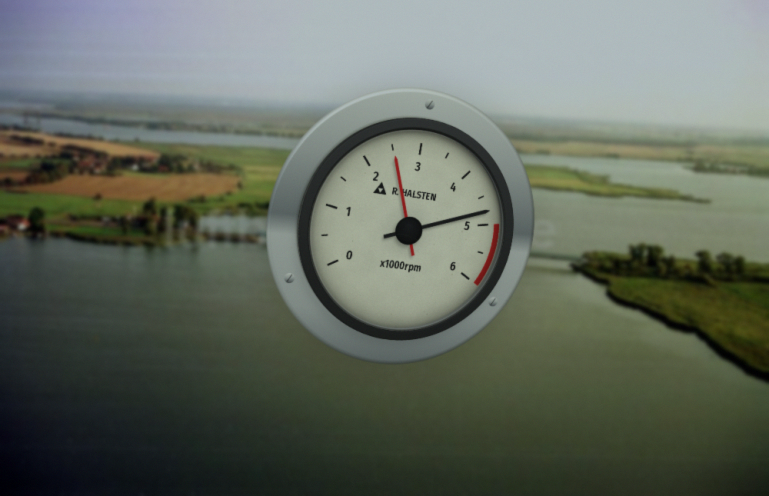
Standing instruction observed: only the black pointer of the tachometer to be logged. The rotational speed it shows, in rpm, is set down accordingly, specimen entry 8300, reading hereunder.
4750
